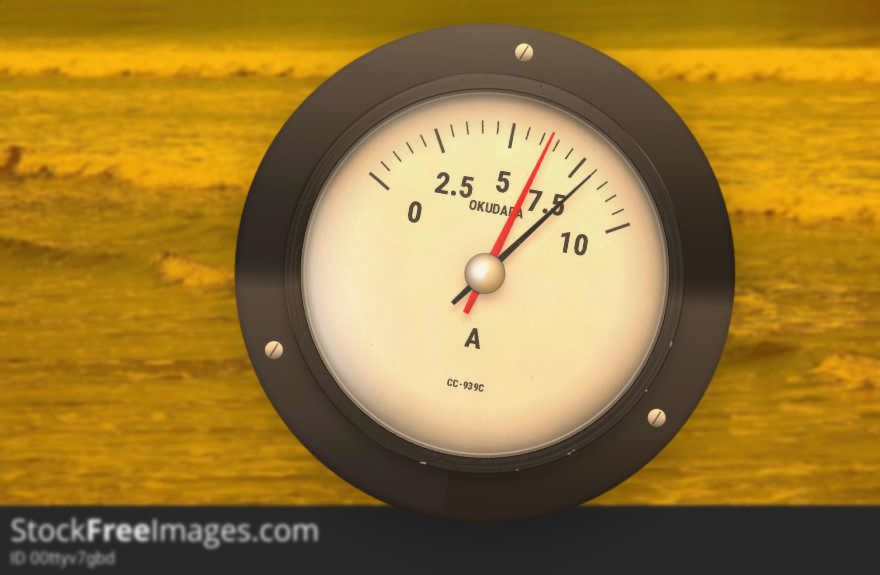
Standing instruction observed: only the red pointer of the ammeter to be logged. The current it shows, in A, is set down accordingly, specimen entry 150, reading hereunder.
6.25
